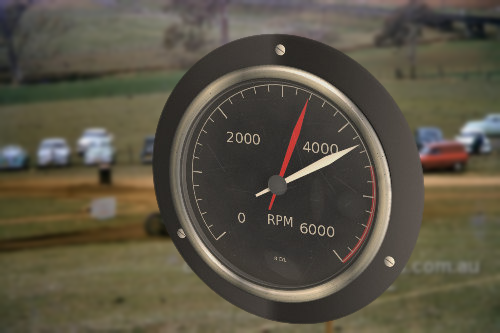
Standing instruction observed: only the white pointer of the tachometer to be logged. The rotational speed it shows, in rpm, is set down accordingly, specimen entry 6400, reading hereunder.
4300
